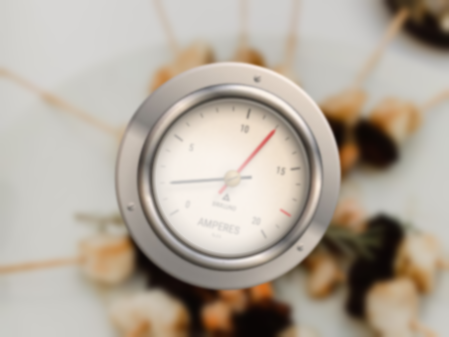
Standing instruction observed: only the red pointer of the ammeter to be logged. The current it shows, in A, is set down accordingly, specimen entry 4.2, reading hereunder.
12
